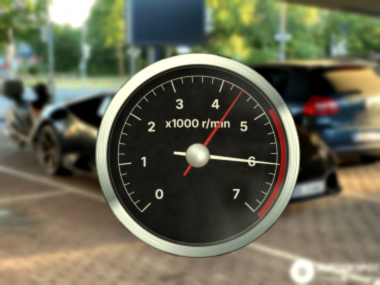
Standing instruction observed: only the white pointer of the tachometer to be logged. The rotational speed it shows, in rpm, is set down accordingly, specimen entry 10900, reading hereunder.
6000
